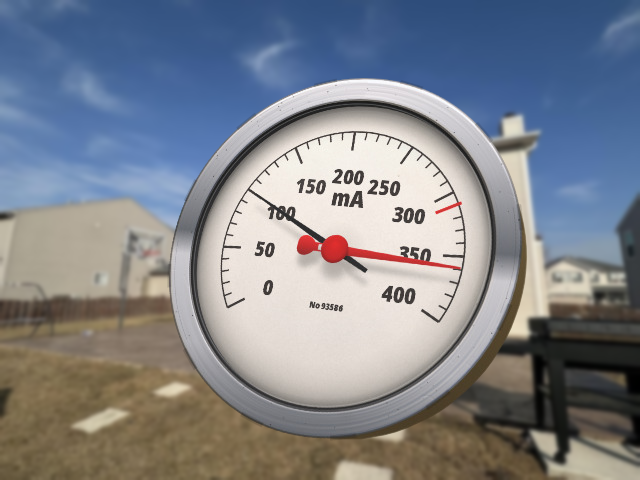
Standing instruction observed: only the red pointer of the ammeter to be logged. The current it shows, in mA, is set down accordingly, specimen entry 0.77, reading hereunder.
360
